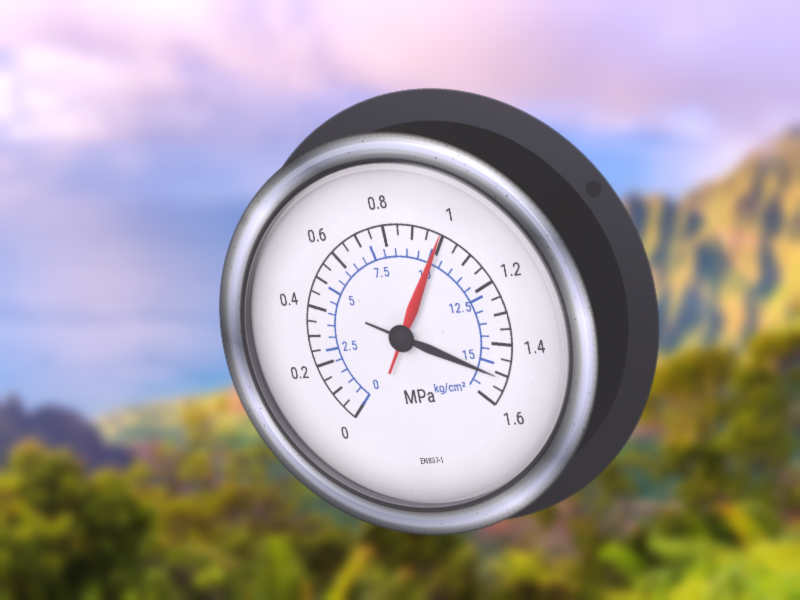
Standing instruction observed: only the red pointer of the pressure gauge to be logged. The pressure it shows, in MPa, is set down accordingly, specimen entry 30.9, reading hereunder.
1
